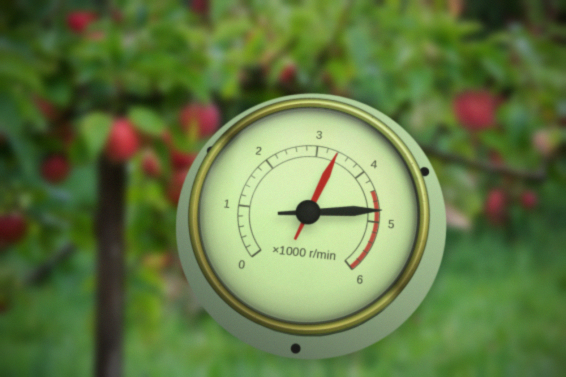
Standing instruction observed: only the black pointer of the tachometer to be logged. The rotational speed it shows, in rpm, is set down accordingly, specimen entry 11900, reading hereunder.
4800
